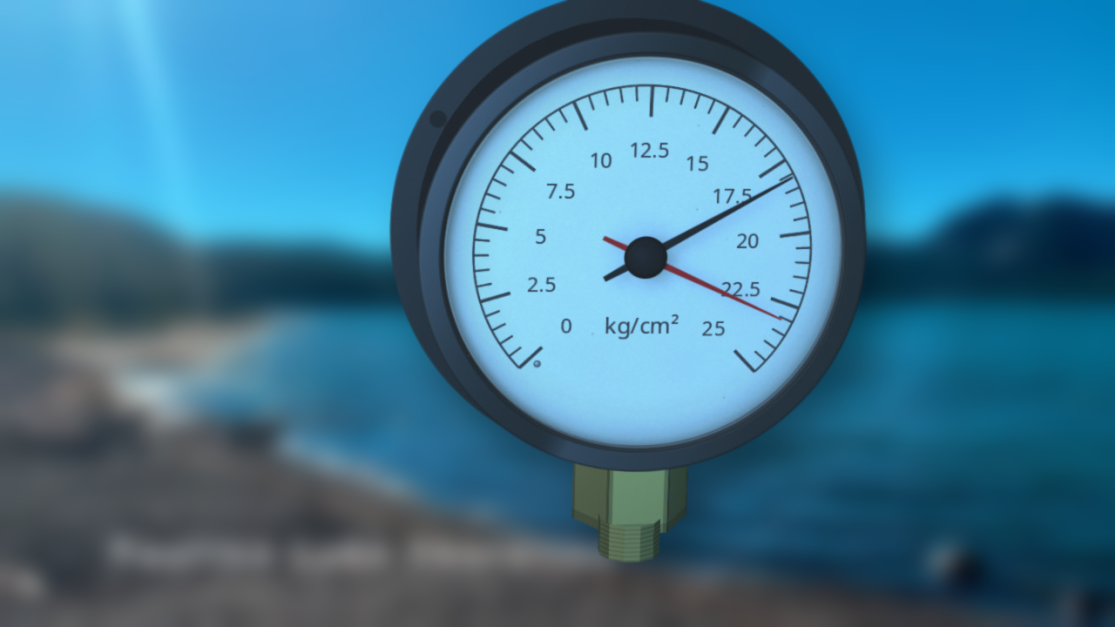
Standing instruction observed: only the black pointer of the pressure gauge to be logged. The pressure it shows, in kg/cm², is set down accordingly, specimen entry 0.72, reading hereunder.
18
